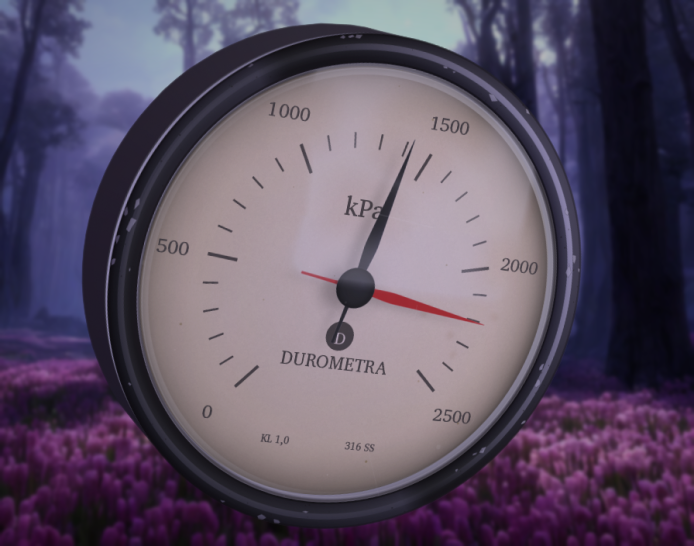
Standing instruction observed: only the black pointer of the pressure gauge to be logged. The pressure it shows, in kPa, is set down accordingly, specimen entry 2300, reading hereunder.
1400
